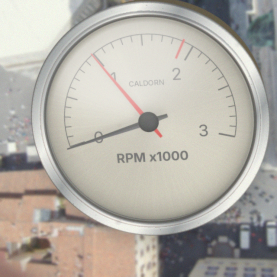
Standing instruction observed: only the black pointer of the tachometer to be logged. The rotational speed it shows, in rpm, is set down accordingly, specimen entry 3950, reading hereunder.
0
